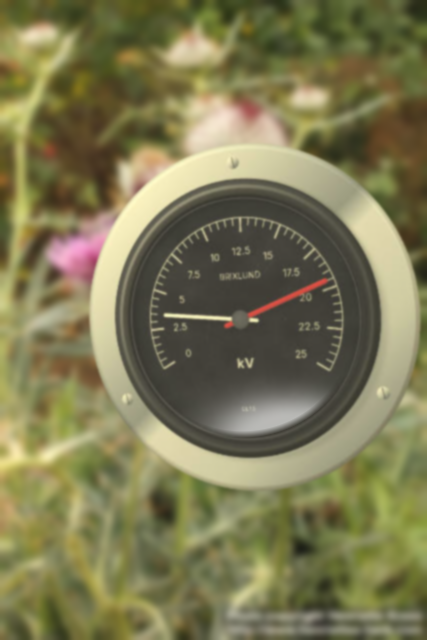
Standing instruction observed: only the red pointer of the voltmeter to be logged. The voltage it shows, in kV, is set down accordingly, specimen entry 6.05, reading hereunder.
19.5
